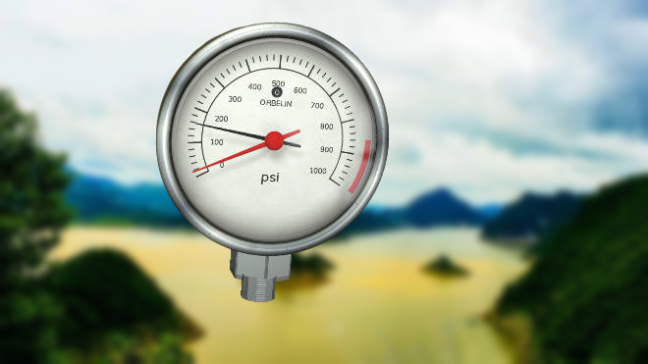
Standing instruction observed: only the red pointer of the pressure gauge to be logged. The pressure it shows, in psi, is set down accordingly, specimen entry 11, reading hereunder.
20
